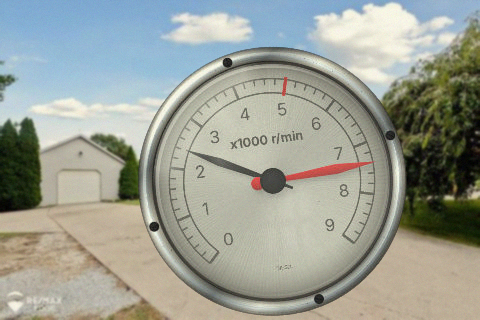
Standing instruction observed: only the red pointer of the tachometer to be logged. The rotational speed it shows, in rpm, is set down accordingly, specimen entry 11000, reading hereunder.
7400
